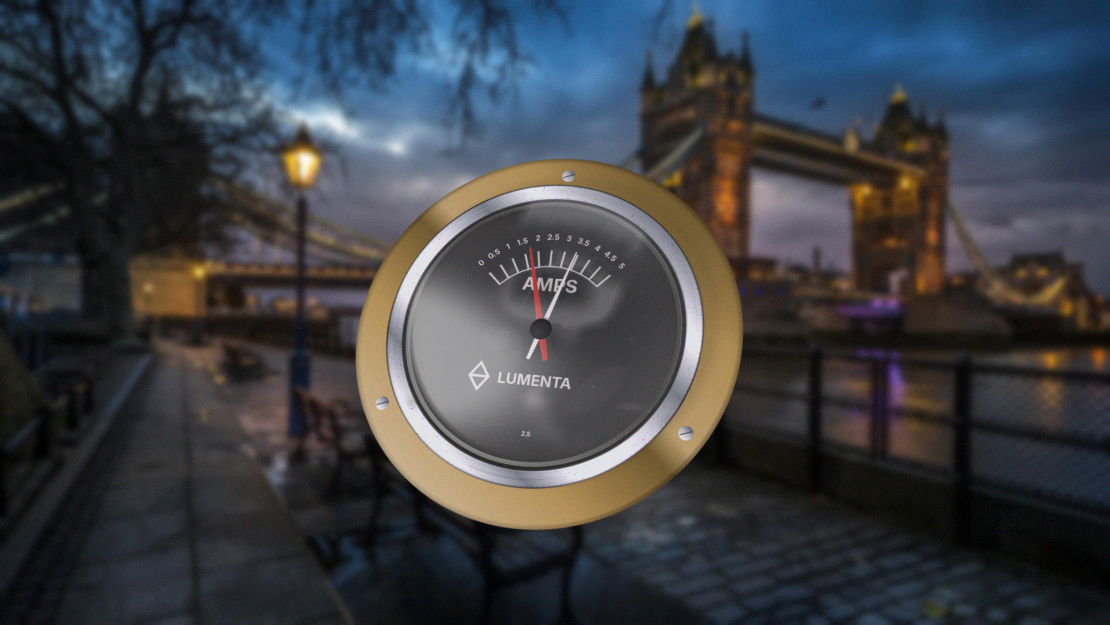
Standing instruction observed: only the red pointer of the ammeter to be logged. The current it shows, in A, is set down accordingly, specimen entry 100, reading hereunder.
1.75
